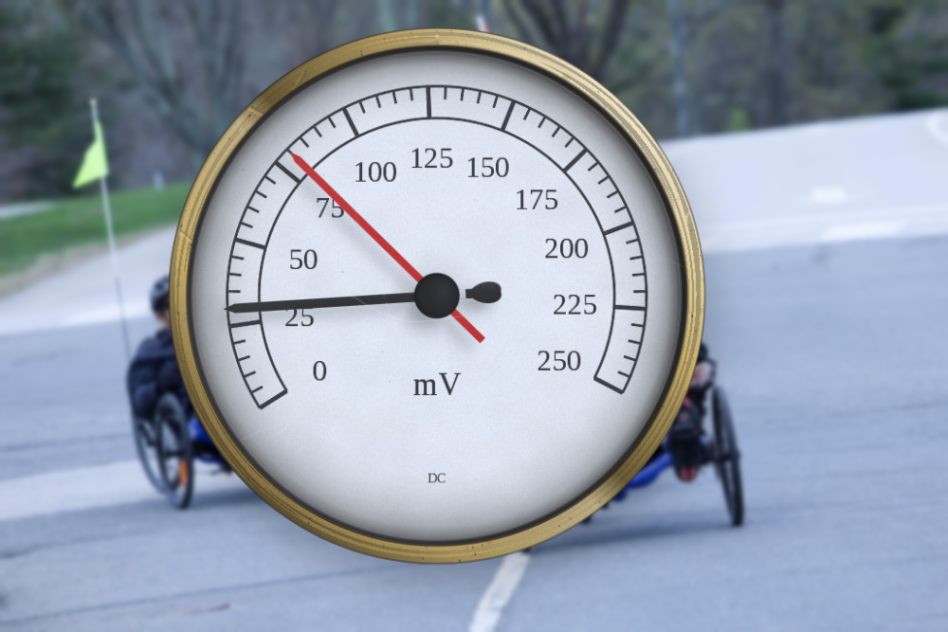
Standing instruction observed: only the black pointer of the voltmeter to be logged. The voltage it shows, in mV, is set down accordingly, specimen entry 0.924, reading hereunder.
30
